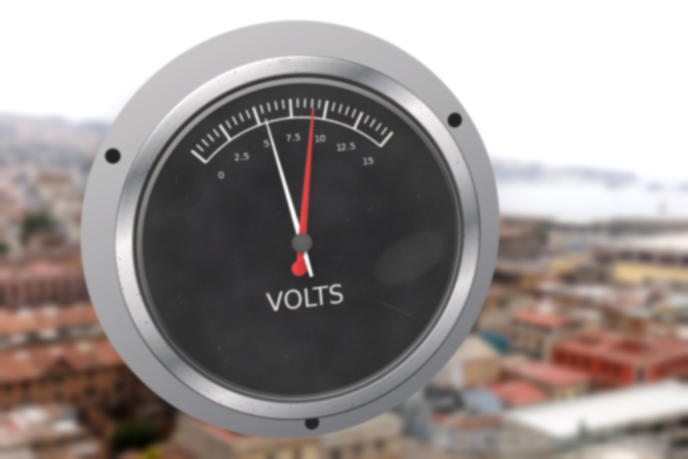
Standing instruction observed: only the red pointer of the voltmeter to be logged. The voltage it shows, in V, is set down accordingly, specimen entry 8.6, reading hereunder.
9
